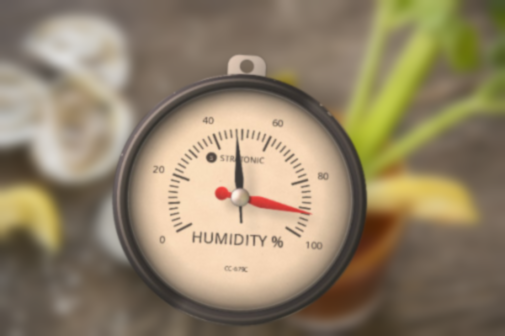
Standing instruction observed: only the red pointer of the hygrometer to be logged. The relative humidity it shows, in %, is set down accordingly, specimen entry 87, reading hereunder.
92
